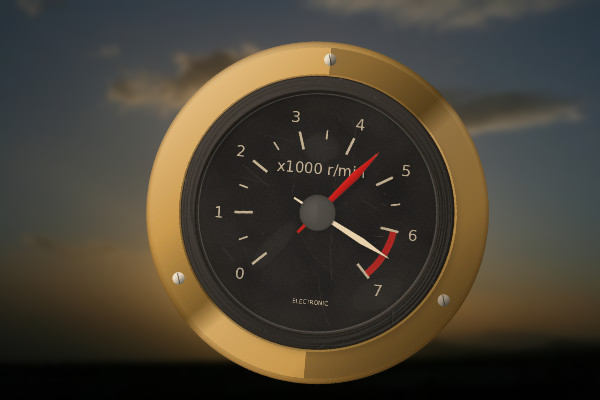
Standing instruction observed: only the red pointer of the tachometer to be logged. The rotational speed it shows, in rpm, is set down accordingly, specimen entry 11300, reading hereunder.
4500
